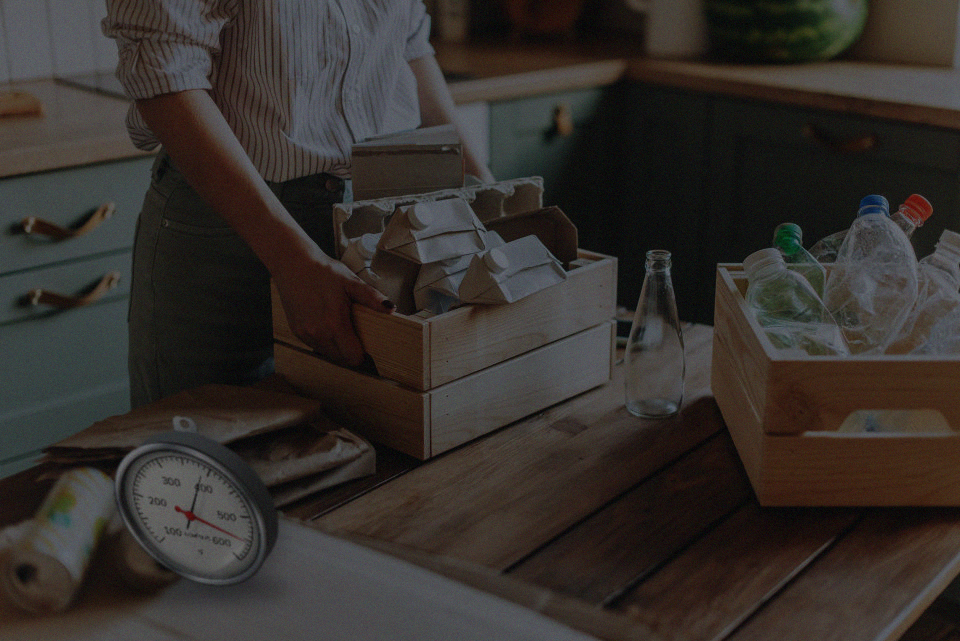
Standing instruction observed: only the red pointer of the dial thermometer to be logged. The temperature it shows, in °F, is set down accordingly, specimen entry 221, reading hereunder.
550
